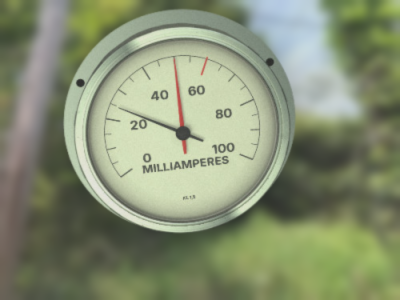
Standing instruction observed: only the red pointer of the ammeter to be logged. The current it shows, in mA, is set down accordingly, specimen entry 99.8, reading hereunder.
50
